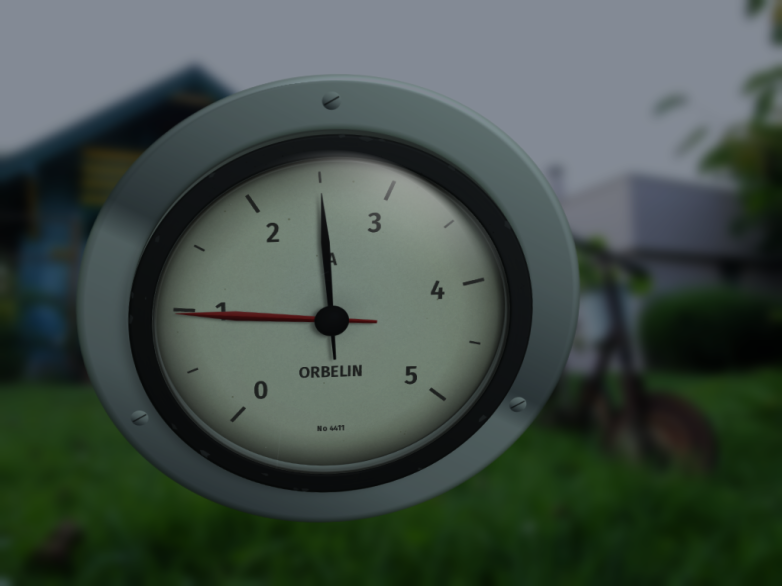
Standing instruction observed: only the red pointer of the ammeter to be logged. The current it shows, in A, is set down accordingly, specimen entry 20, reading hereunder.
1
